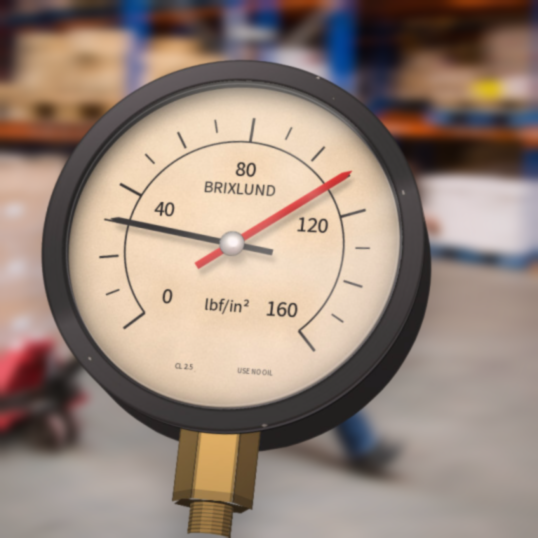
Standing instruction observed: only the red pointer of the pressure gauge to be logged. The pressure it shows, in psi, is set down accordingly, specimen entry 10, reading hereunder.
110
